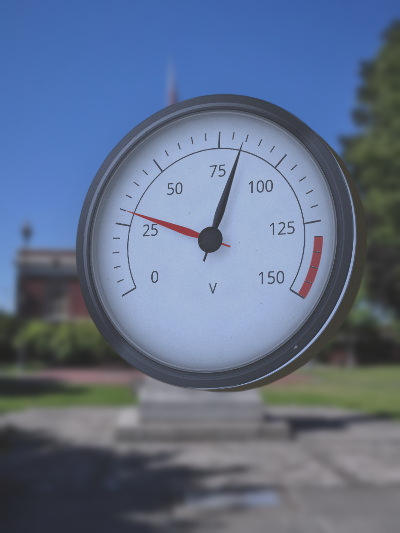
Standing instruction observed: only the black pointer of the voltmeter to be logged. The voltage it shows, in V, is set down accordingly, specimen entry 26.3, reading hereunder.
85
